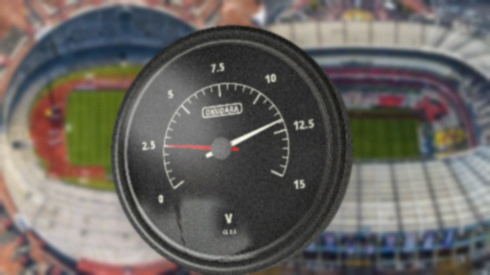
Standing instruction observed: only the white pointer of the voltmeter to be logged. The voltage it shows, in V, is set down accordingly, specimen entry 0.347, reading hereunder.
12
